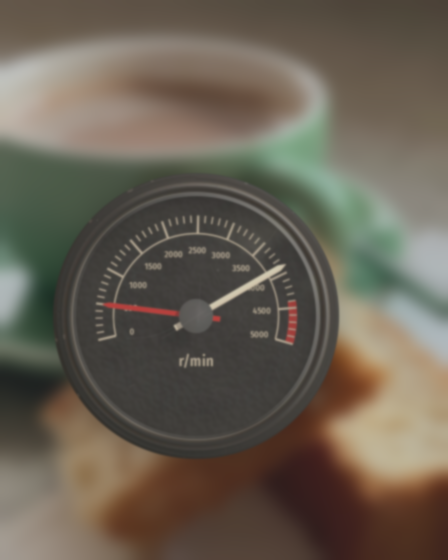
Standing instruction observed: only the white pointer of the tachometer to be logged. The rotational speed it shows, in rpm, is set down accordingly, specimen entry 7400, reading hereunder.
3900
